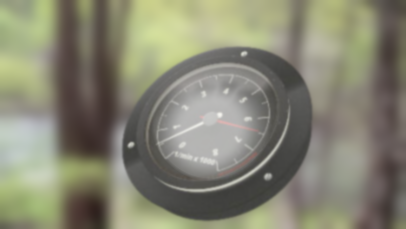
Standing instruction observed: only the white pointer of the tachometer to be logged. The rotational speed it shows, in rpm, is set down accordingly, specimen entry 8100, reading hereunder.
500
